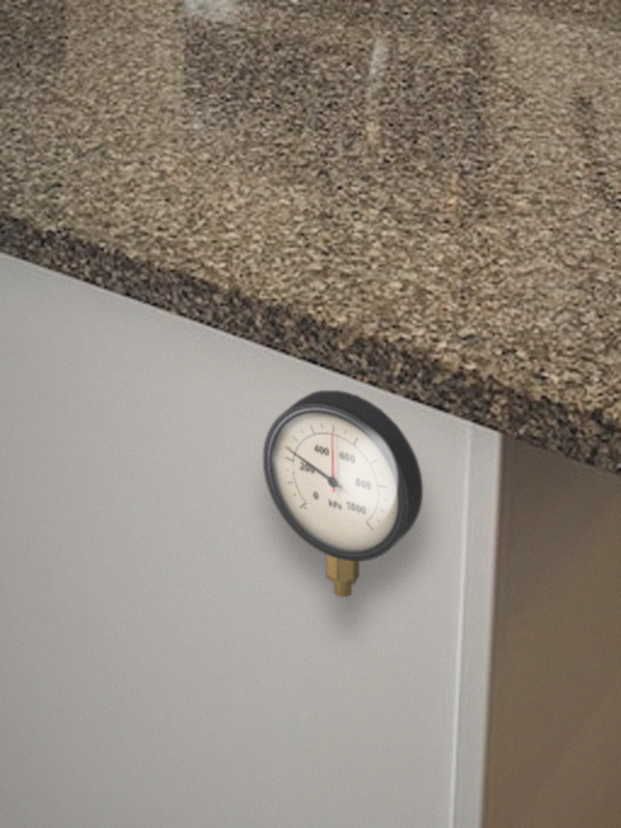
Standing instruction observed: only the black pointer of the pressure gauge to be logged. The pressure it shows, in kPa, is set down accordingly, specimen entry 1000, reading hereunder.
250
